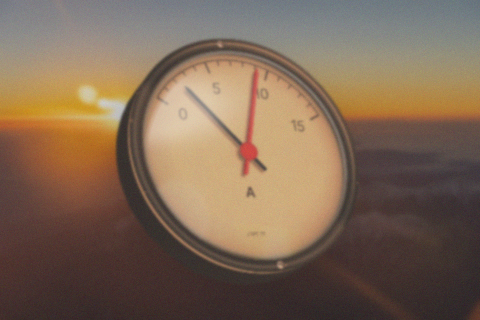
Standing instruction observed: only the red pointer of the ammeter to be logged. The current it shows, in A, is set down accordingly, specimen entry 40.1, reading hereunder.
9
